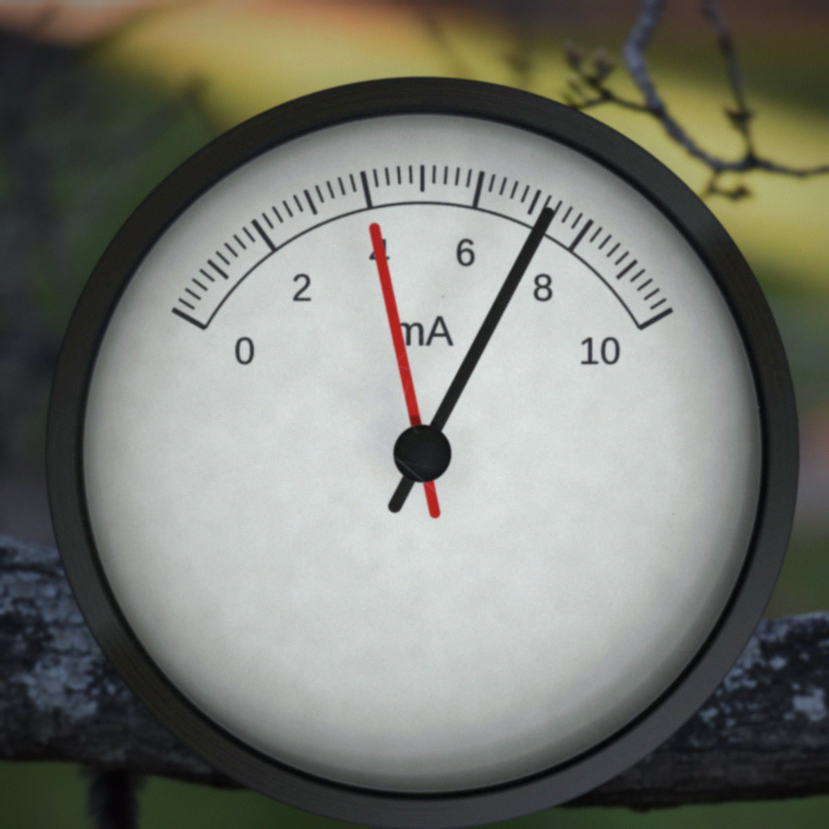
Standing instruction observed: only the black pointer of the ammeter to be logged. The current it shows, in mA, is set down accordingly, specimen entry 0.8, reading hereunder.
7.3
